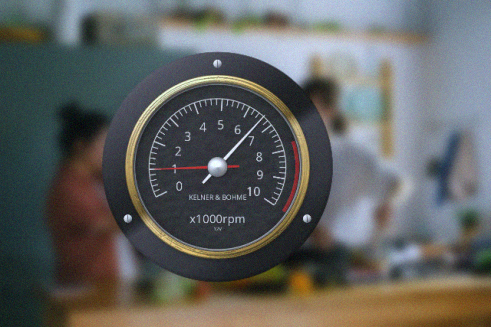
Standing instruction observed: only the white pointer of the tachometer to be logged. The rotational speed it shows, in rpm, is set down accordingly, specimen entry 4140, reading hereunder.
6600
